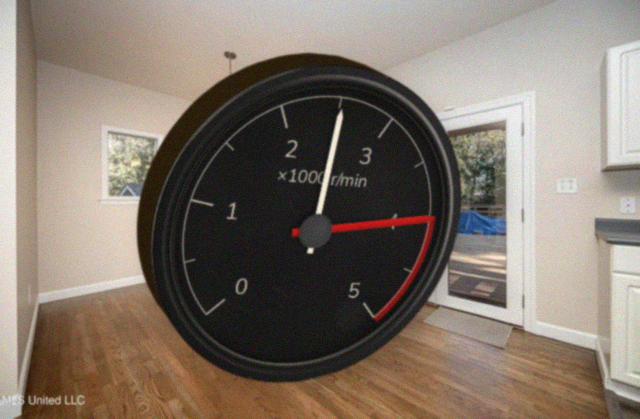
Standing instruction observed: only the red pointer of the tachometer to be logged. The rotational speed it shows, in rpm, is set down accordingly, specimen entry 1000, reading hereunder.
4000
